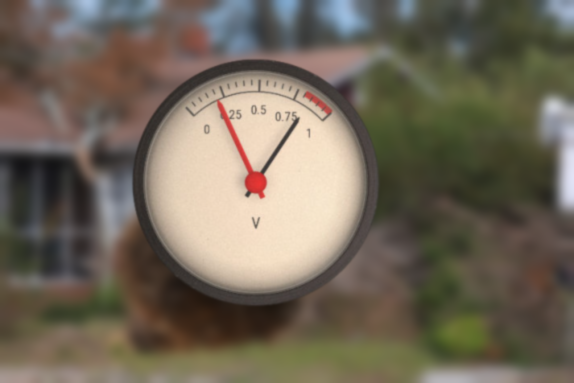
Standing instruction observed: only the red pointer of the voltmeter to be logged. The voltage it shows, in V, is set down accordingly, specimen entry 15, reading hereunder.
0.2
